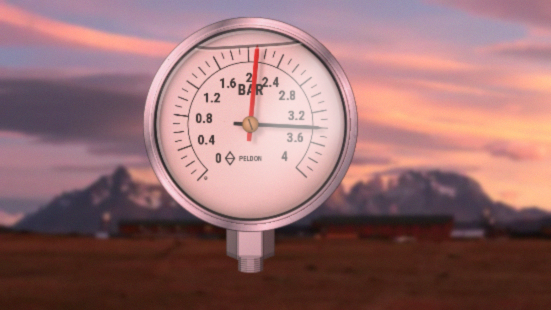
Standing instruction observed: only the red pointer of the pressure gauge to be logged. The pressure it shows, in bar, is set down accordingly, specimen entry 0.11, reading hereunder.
2.1
